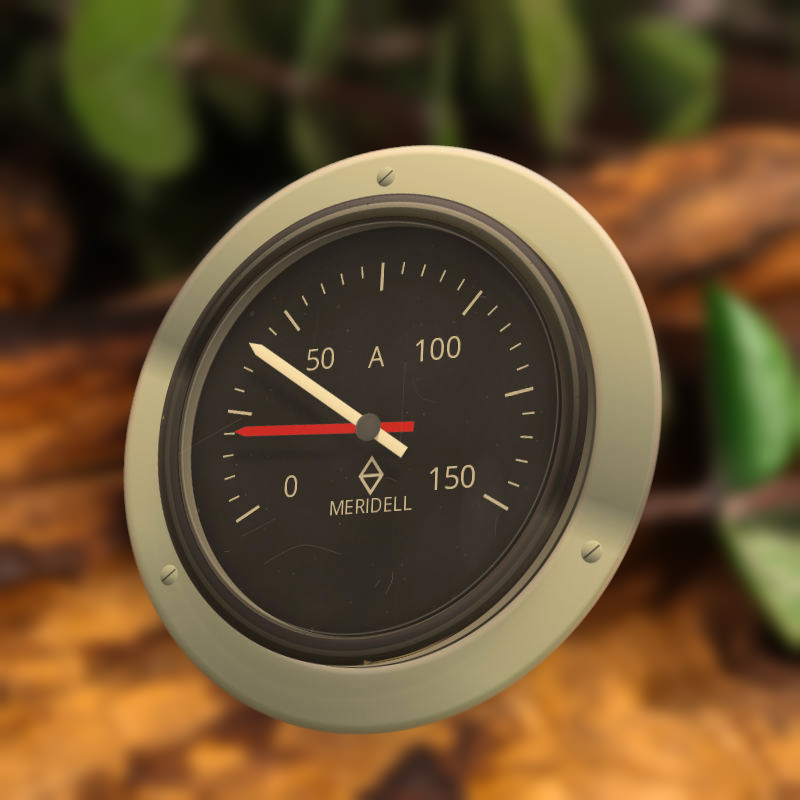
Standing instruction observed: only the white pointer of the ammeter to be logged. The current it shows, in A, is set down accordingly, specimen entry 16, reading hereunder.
40
